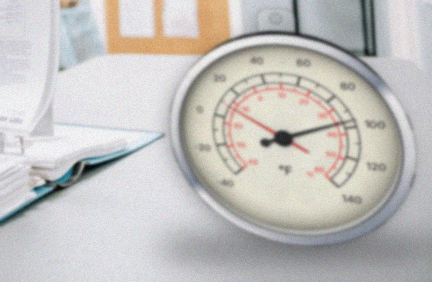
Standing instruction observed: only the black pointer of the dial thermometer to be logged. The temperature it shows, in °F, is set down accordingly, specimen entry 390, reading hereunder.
95
